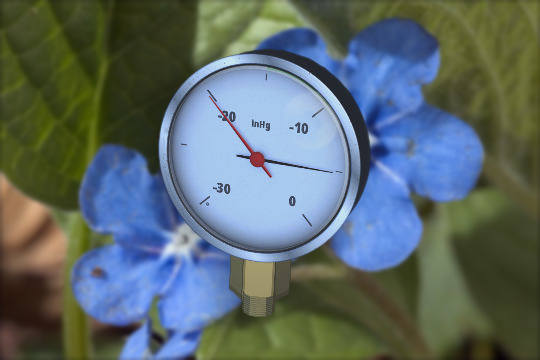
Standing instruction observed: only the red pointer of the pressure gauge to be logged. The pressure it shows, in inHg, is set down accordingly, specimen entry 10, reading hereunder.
-20
